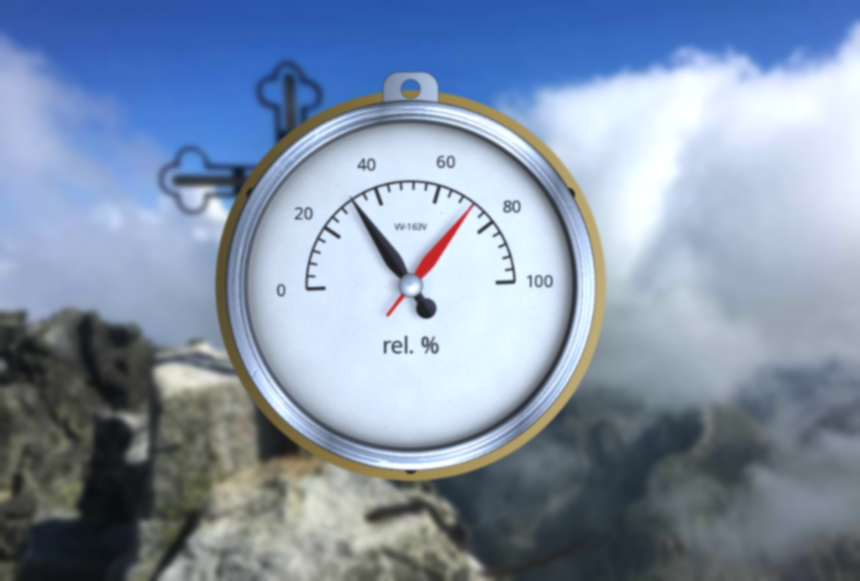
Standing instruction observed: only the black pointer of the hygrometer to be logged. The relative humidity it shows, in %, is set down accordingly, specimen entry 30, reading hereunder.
32
